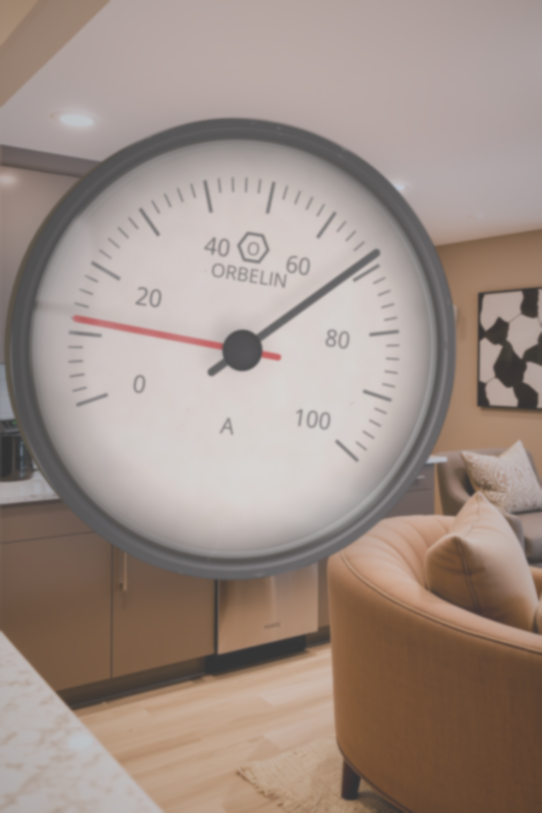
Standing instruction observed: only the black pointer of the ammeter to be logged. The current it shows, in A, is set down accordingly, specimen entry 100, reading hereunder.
68
